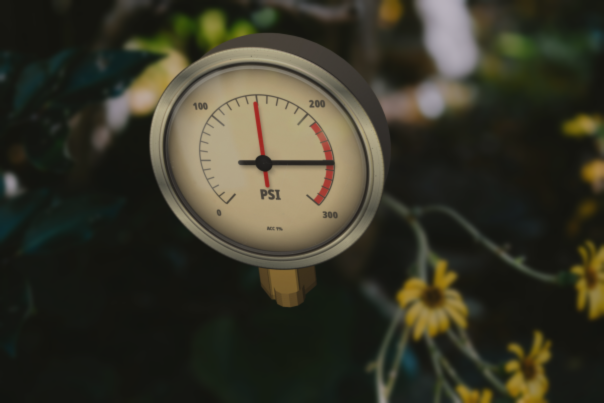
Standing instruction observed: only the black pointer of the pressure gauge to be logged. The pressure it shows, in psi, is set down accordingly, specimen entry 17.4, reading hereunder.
250
